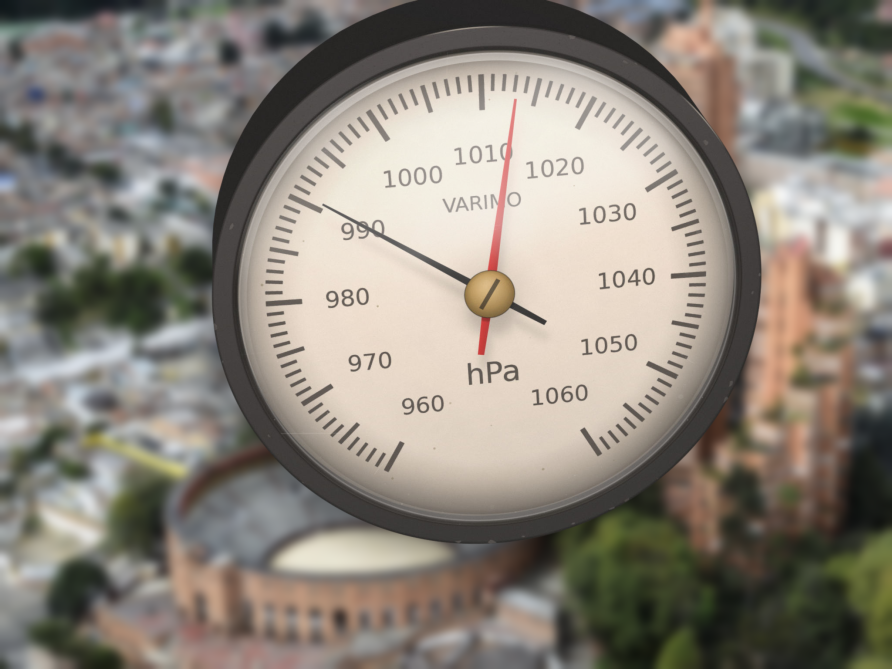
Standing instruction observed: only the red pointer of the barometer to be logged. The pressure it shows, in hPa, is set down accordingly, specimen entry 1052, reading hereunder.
1013
